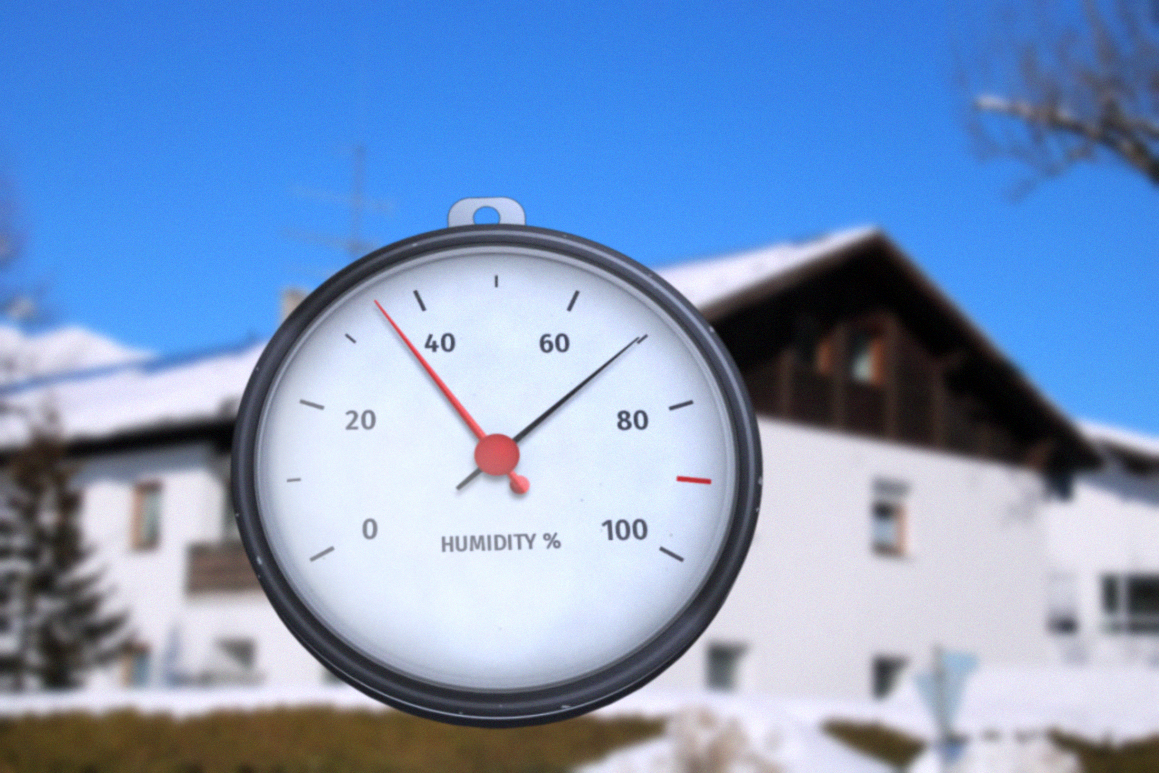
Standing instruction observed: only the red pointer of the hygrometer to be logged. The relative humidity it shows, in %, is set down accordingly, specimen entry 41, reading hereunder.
35
